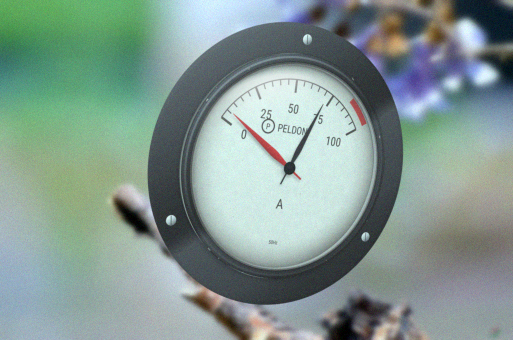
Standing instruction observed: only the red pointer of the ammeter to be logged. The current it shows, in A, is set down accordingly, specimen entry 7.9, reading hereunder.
5
